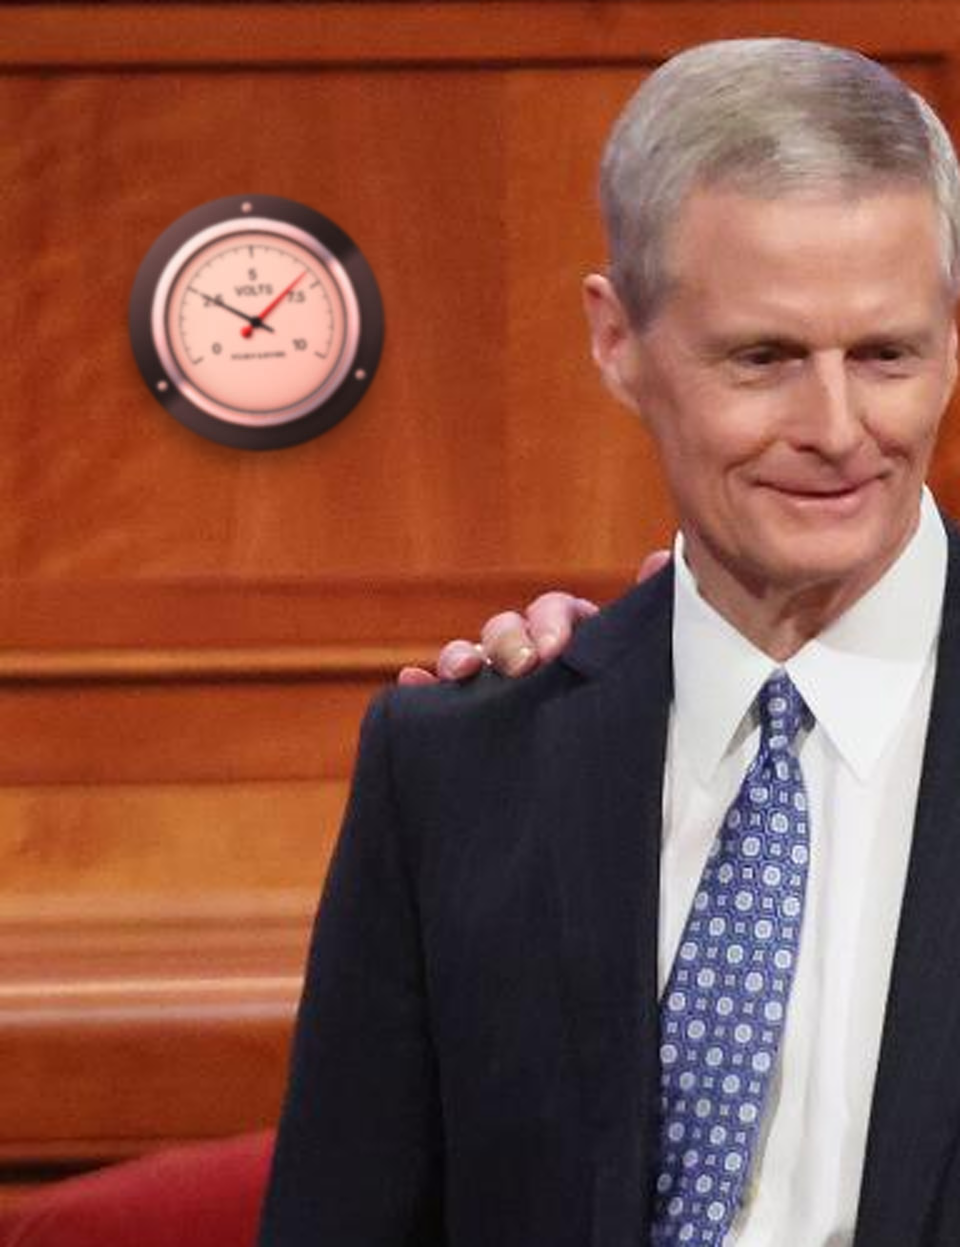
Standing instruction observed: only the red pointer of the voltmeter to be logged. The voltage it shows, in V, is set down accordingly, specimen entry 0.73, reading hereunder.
7
